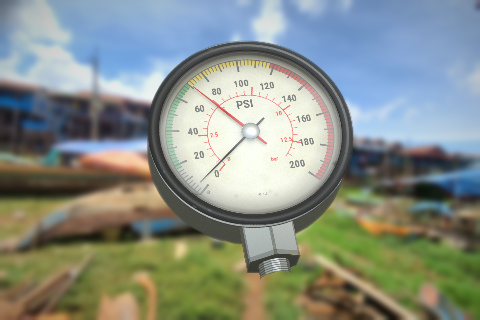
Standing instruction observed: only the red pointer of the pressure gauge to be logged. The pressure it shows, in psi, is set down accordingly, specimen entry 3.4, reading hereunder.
70
